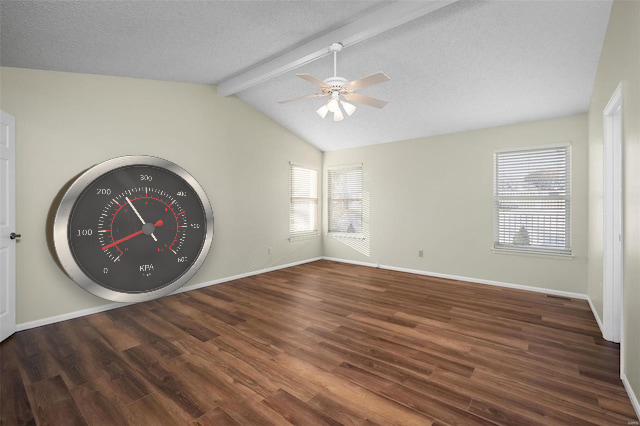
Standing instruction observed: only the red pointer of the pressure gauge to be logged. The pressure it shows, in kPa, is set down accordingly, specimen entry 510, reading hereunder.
50
